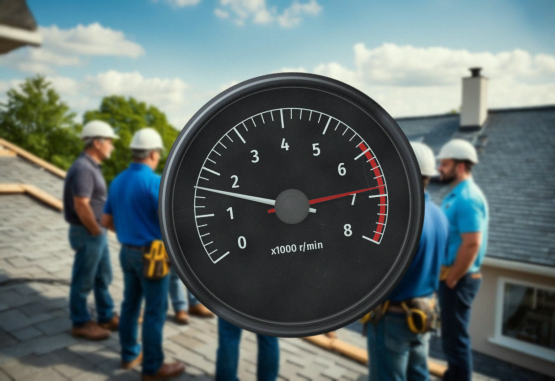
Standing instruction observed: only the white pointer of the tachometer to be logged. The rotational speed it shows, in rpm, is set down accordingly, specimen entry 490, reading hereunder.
1600
